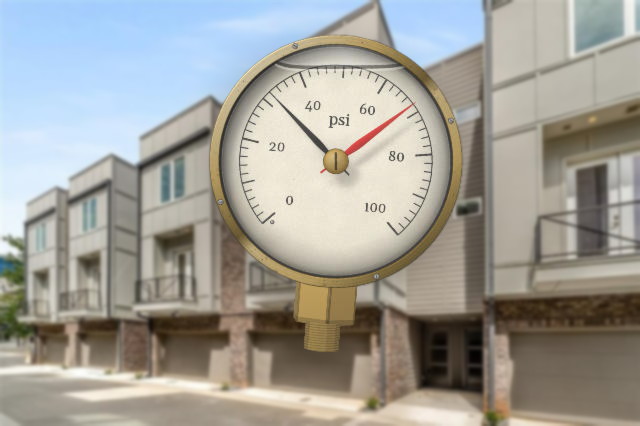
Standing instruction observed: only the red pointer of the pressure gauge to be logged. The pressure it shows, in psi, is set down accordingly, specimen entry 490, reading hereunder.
68
